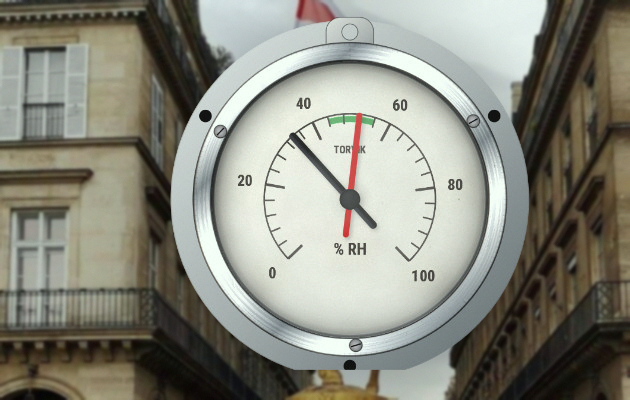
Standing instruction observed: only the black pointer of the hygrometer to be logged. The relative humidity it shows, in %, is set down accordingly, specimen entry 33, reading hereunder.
34
